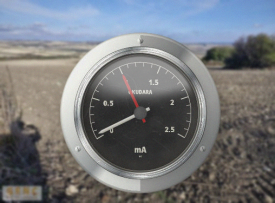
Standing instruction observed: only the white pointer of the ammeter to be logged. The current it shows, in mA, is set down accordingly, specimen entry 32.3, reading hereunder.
0.05
